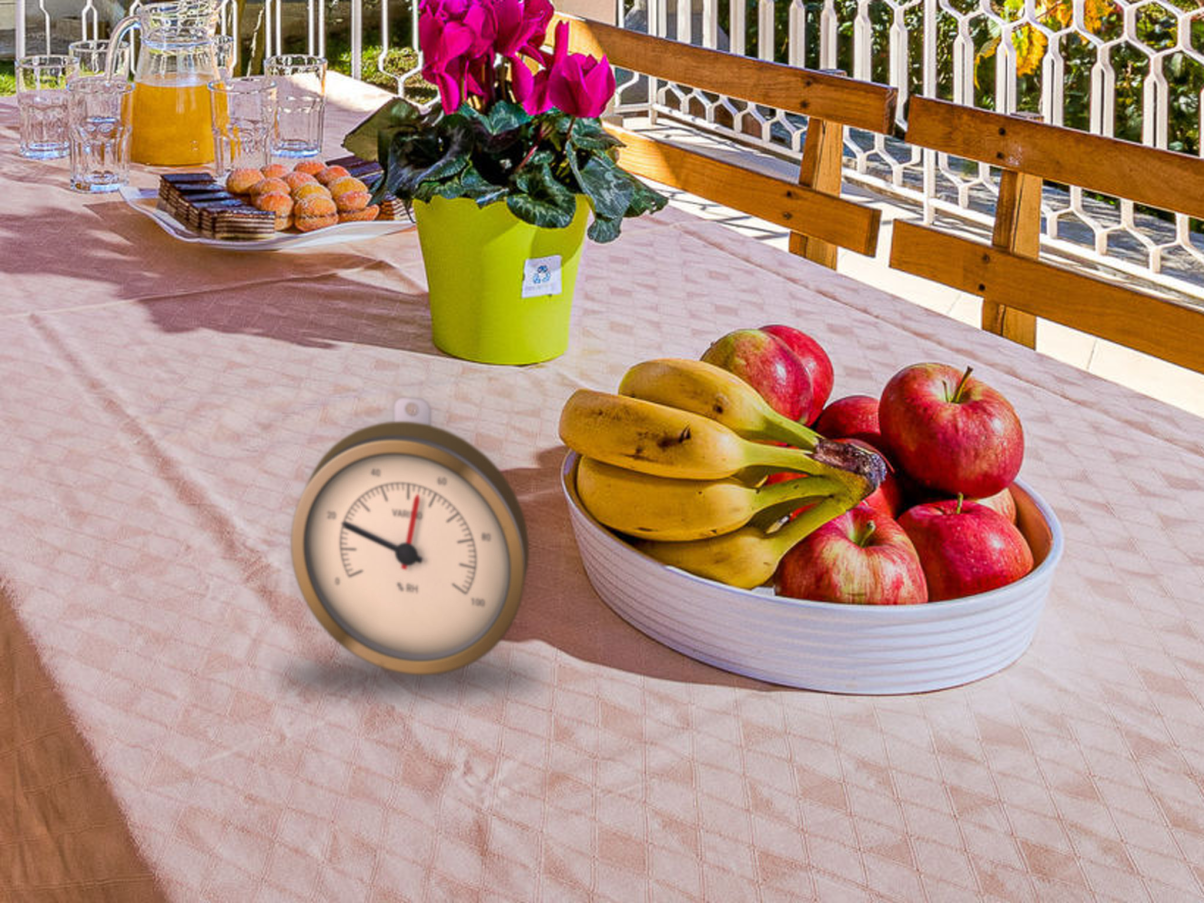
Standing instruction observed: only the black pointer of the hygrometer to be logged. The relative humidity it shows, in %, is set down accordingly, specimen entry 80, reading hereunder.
20
